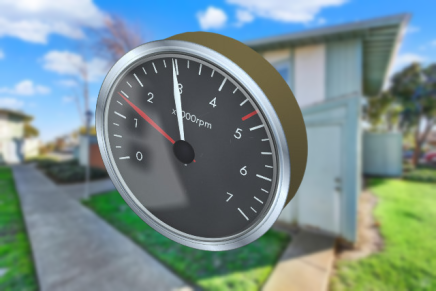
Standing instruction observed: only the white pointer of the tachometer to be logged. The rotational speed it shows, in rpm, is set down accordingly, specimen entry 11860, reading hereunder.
3000
